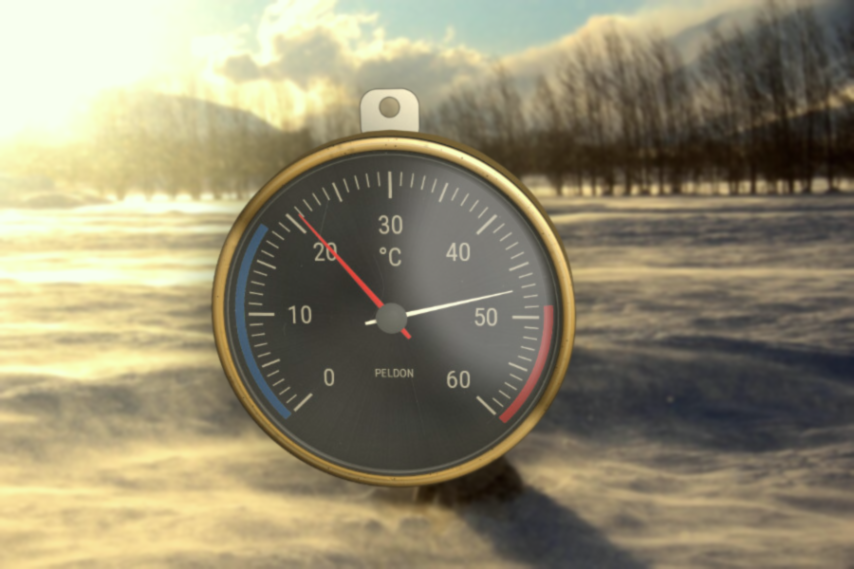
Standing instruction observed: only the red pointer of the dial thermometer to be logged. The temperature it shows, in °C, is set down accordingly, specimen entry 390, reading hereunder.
21
